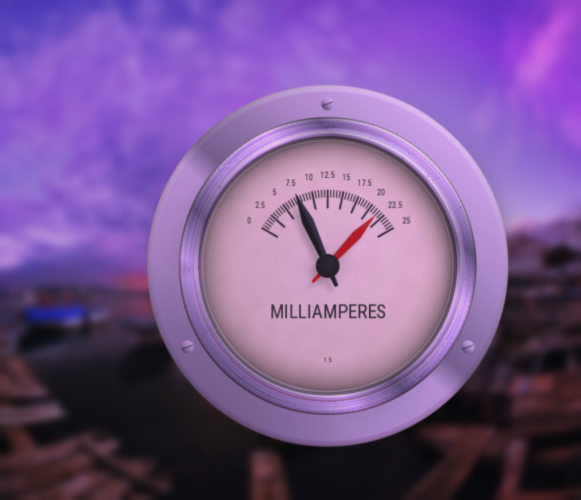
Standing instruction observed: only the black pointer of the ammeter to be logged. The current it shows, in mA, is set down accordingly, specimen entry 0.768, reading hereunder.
7.5
